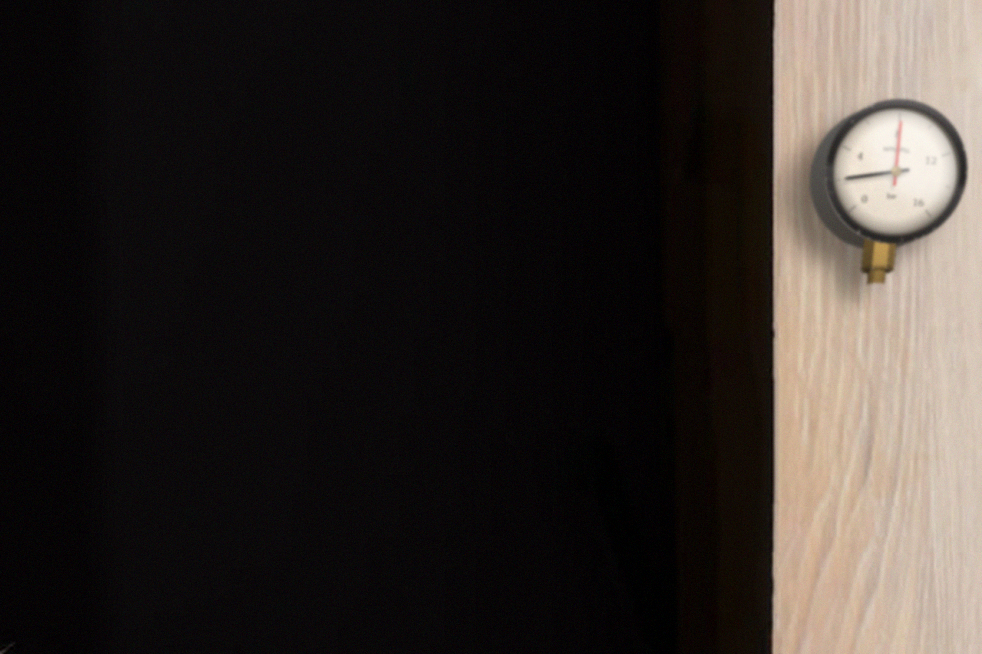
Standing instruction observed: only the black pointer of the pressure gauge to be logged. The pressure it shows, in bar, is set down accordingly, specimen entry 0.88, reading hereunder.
2
